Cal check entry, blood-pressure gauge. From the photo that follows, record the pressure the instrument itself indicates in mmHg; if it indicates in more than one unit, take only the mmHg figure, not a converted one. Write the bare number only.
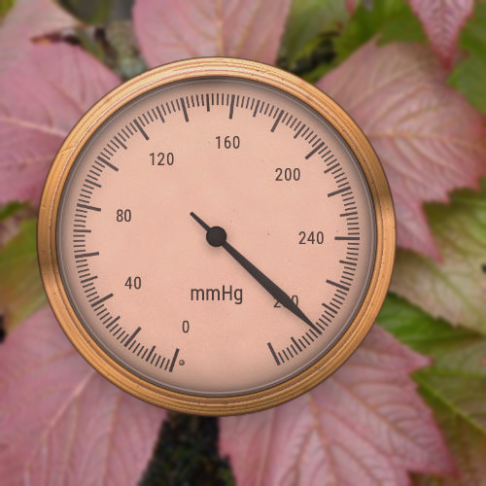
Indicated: 280
